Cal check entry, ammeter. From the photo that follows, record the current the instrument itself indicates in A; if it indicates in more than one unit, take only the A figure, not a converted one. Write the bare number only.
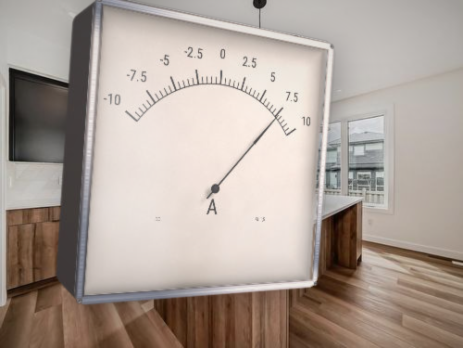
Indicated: 7.5
